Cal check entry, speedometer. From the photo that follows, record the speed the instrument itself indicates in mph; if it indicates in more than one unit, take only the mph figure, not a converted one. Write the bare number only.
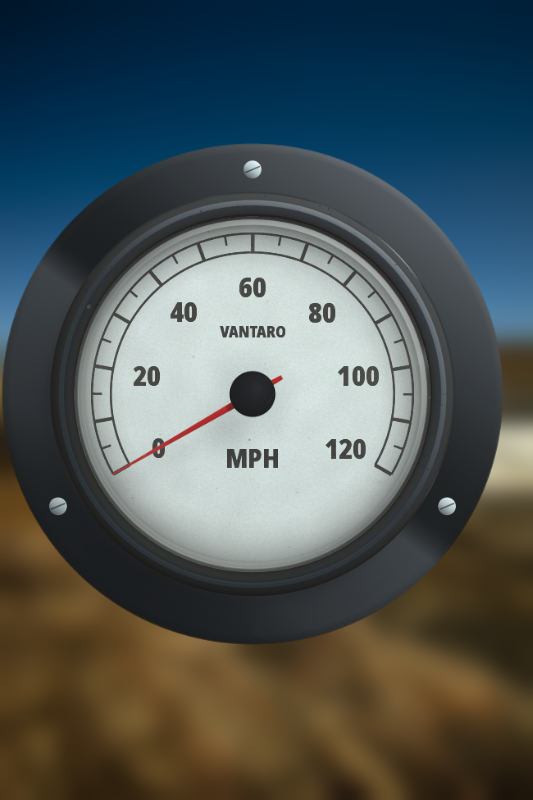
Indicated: 0
